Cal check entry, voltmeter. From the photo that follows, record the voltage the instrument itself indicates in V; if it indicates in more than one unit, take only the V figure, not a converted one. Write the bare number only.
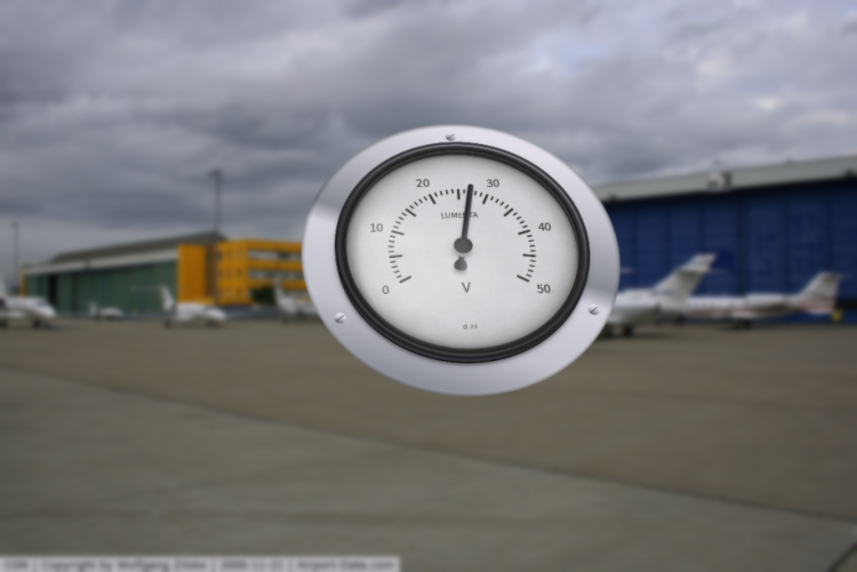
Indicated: 27
